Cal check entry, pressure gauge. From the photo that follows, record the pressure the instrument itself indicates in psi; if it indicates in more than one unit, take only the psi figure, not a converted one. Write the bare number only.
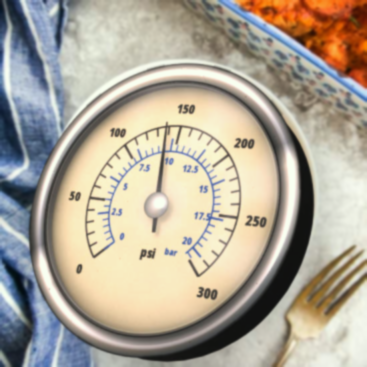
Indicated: 140
